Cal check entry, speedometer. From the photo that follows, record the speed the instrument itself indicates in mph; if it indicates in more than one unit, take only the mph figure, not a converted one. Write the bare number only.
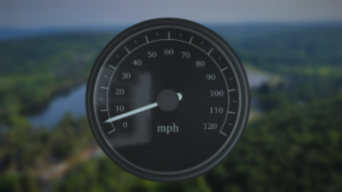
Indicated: 5
